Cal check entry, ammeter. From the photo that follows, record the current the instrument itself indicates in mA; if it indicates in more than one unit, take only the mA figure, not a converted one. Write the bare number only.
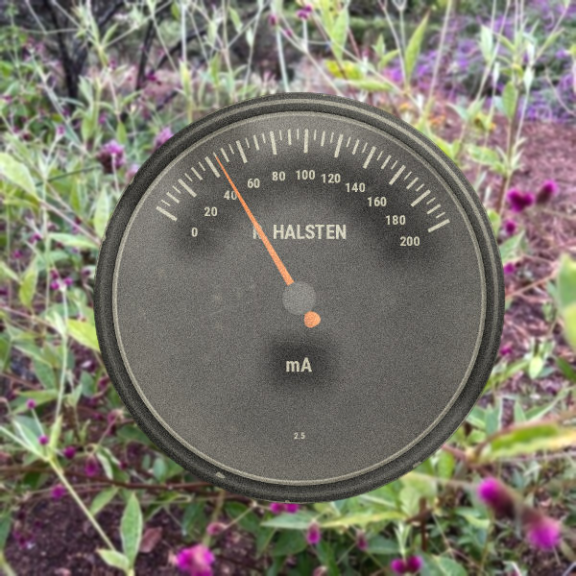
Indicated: 45
